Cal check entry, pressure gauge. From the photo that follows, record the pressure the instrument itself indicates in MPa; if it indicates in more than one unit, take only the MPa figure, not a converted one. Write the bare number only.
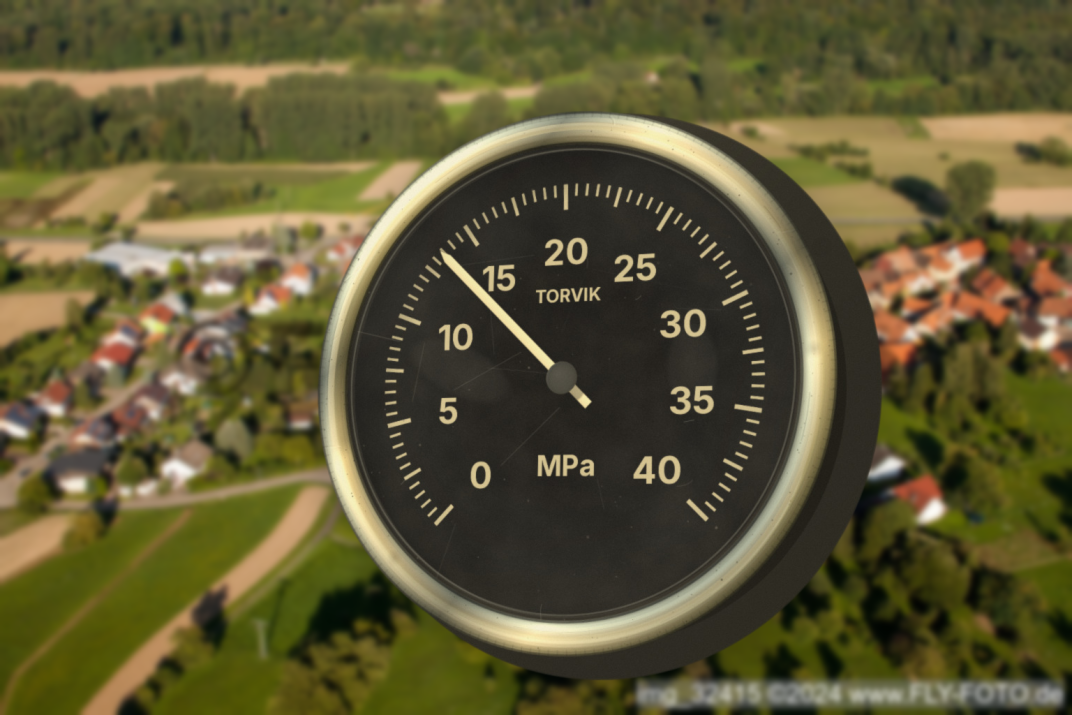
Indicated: 13.5
